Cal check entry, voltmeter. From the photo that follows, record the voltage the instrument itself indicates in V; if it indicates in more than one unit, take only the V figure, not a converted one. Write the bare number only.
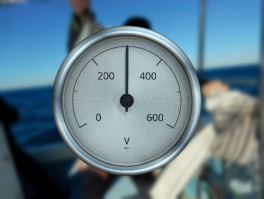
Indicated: 300
